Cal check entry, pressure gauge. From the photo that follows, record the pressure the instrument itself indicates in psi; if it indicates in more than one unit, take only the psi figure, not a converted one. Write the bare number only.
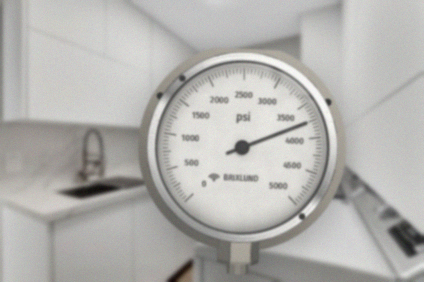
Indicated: 3750
